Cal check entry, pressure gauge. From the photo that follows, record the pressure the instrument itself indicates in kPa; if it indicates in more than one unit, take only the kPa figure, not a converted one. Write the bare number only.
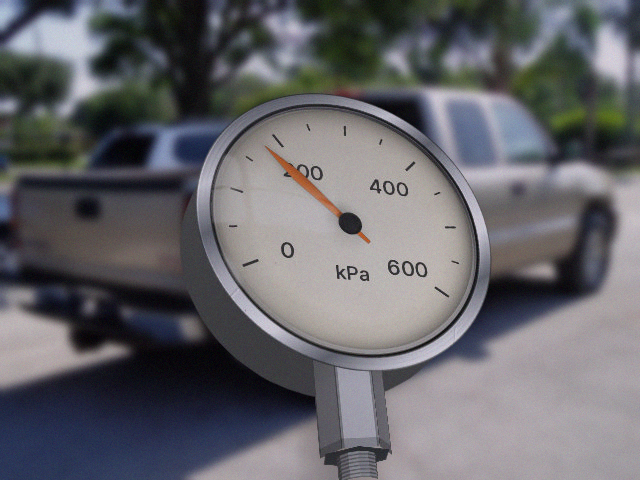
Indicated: 175
